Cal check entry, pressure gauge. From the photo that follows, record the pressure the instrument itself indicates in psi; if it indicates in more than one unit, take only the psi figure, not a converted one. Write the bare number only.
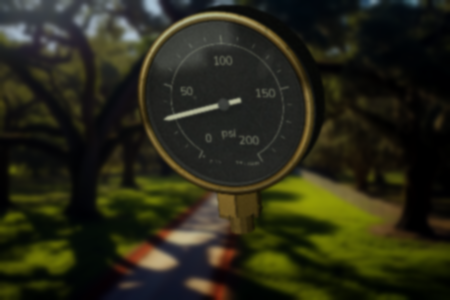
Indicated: 30
